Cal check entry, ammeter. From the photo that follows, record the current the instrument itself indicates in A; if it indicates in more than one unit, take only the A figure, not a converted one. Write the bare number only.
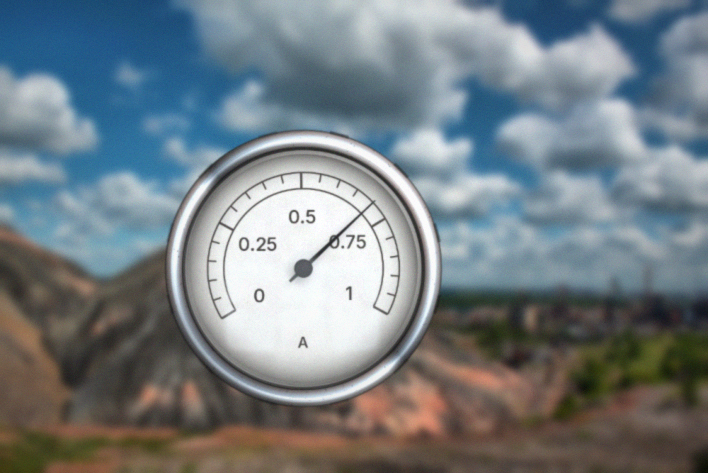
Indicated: 0.7
